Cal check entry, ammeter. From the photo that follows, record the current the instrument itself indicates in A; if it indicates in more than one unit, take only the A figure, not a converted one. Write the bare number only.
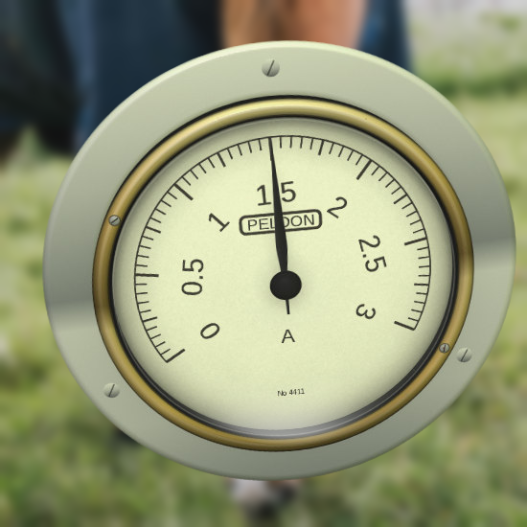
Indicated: 1.5
